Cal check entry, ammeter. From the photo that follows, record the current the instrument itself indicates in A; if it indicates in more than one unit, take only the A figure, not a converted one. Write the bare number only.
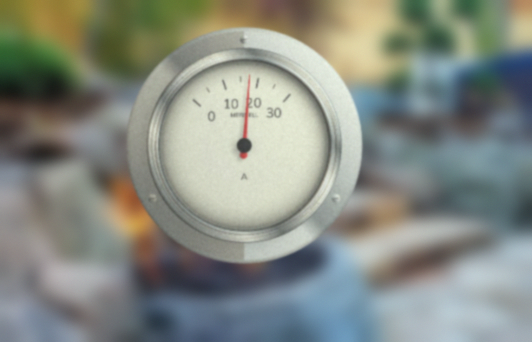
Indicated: 17.5
